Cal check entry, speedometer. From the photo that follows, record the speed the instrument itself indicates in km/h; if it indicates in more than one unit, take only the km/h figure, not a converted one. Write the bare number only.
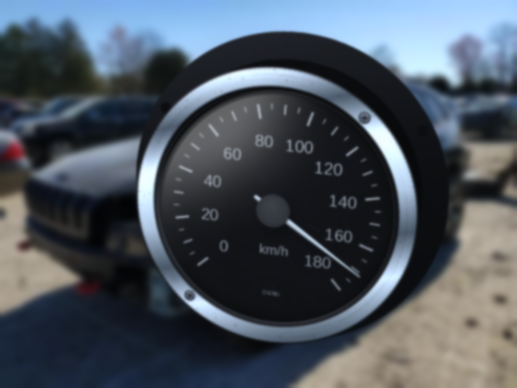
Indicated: 170
